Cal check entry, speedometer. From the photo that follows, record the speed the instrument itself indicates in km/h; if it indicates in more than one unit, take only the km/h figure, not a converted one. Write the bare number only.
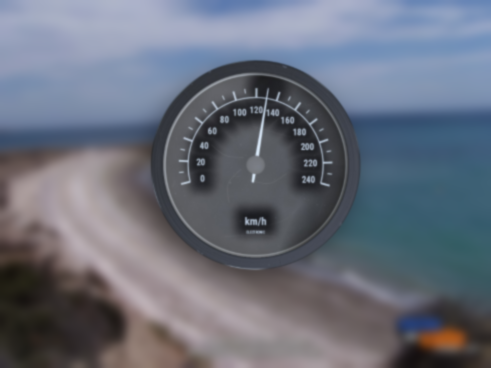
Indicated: 130
